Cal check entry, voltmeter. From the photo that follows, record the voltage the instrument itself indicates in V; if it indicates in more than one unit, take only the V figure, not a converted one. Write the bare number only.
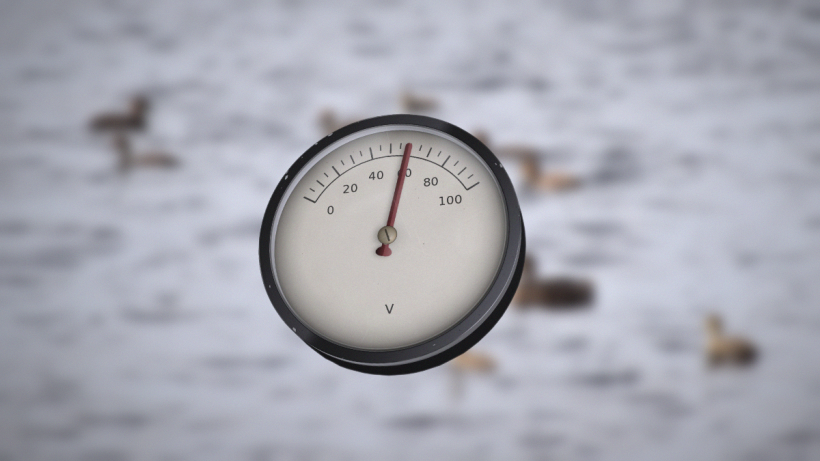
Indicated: 60
